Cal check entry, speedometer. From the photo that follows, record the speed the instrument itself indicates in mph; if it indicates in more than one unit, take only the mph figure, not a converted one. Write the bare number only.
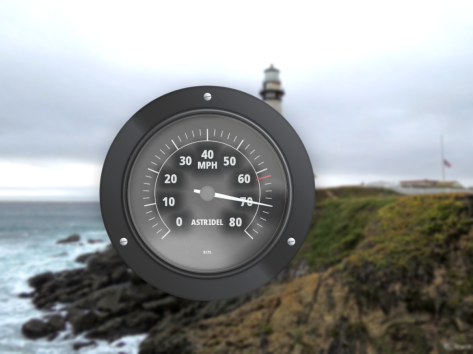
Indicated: 70
